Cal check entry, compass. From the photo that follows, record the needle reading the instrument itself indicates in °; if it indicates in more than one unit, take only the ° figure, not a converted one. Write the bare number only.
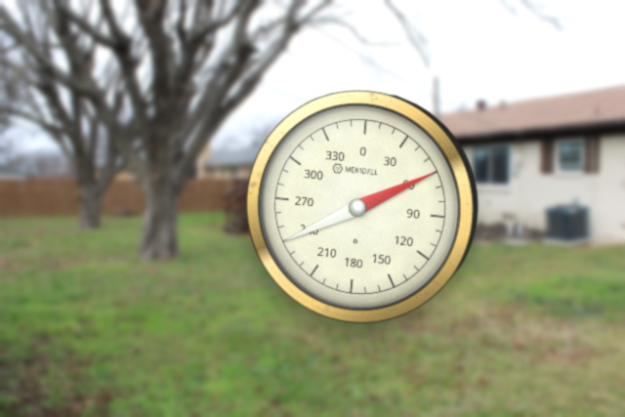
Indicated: 60
